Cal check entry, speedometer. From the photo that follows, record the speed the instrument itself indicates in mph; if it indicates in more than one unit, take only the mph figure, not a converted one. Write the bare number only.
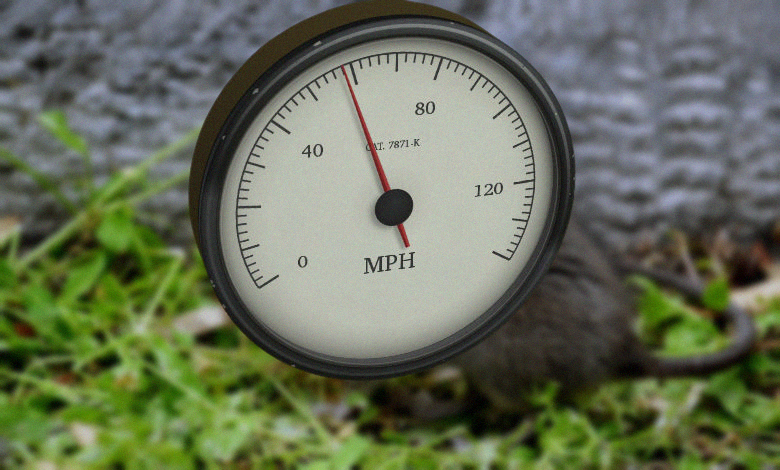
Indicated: 58
